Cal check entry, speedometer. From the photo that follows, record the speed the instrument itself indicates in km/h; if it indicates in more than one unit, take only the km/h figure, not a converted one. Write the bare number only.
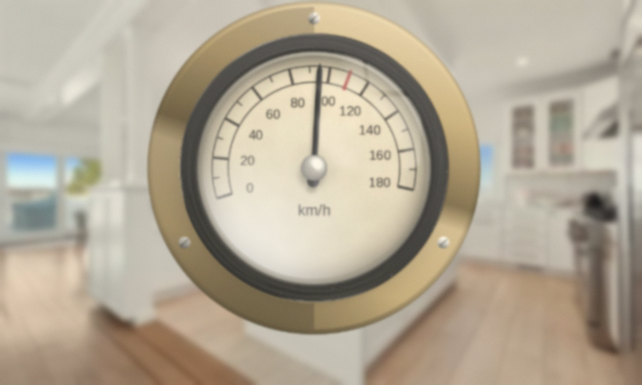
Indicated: 95
